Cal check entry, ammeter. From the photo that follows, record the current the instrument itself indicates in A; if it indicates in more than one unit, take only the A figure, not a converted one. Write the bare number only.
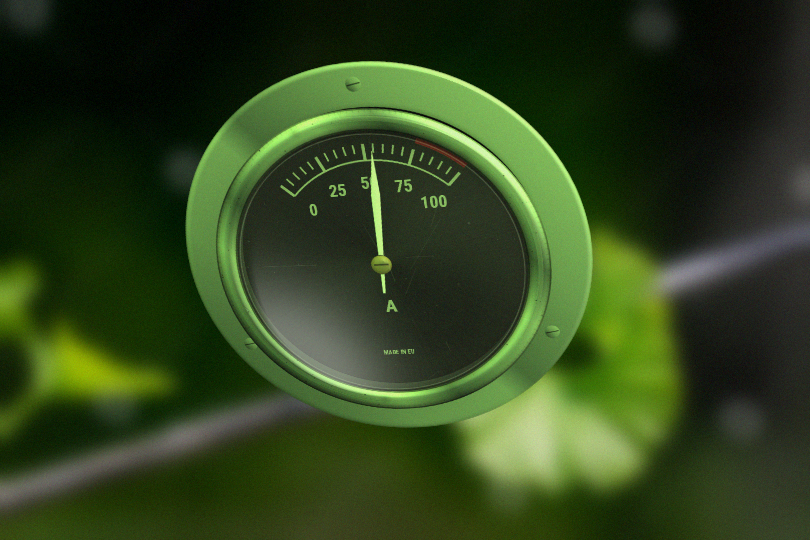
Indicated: 55
